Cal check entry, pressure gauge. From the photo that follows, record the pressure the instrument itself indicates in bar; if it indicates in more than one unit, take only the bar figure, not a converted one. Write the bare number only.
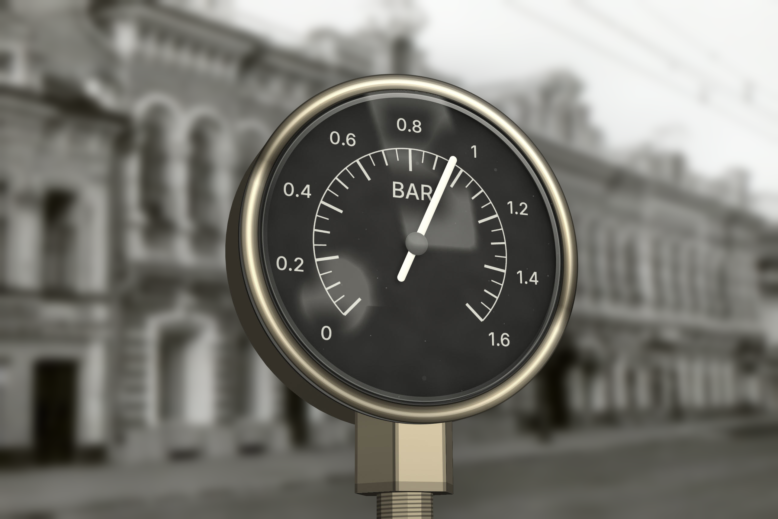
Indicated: 0.95
